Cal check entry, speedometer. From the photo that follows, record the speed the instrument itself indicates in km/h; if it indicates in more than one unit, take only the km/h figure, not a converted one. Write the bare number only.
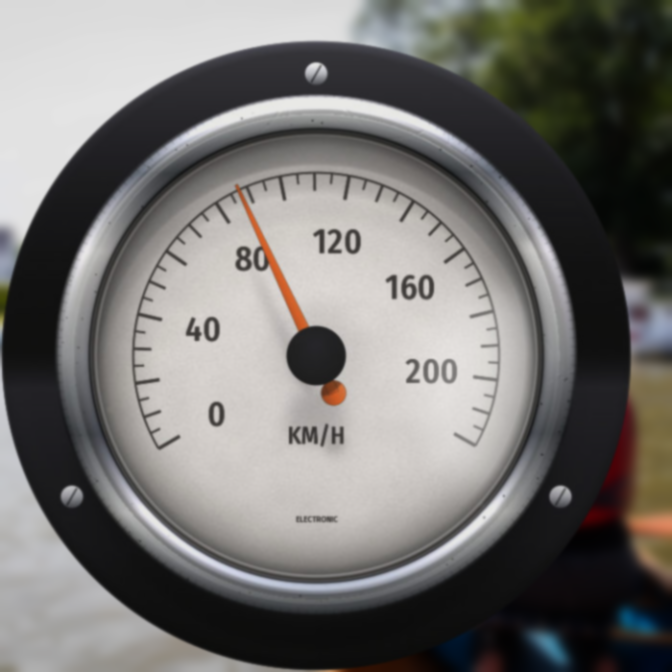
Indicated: 87.5
